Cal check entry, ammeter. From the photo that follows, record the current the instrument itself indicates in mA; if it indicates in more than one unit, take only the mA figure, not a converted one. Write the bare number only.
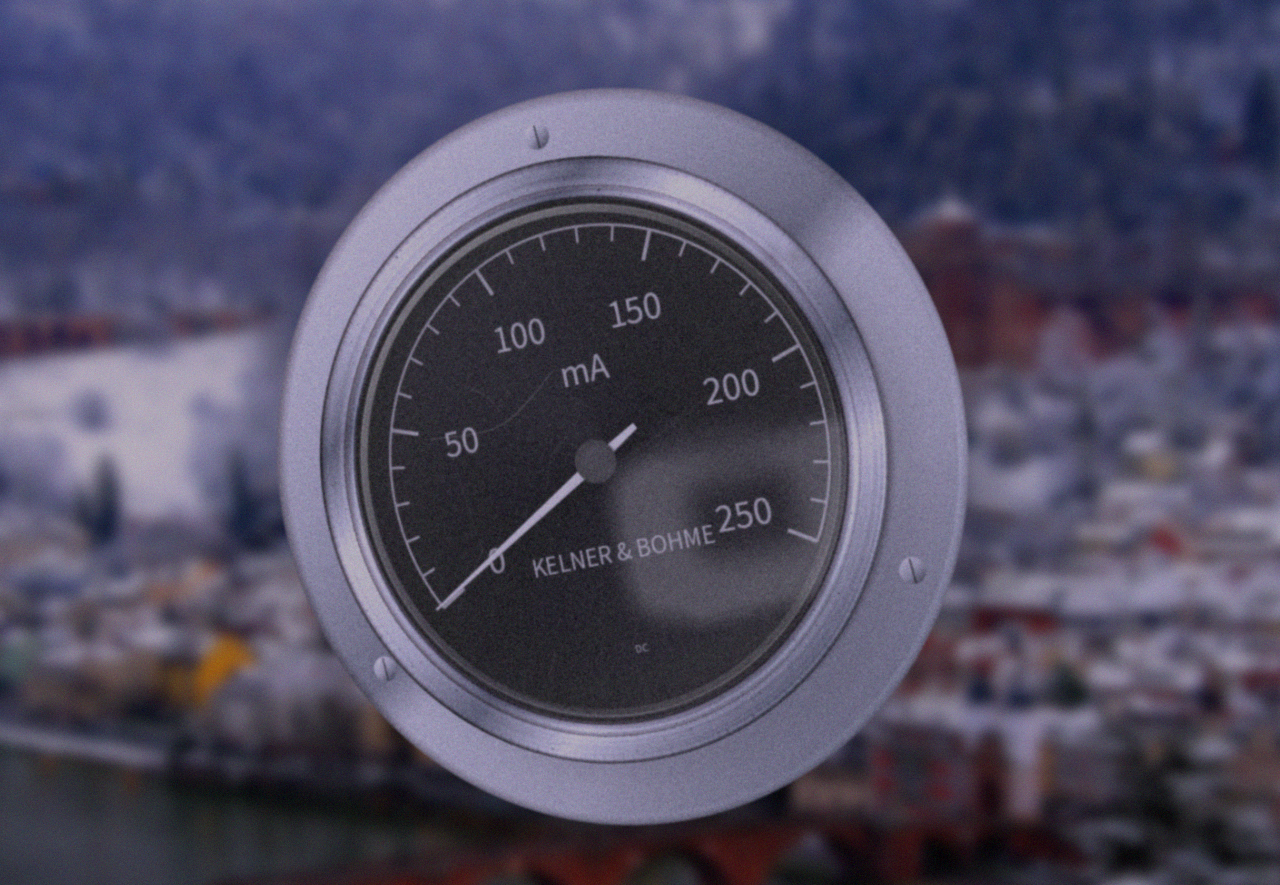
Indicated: 0
